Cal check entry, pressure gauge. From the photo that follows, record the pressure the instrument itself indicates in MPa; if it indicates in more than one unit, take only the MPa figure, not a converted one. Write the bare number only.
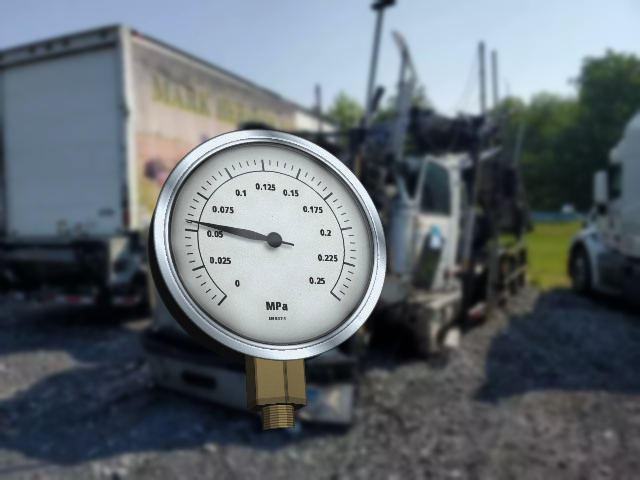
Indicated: 0.055
